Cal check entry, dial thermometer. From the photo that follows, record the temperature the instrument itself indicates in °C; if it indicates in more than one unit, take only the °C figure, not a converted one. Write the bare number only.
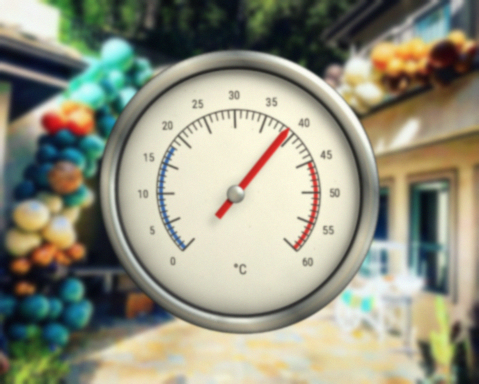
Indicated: 39
